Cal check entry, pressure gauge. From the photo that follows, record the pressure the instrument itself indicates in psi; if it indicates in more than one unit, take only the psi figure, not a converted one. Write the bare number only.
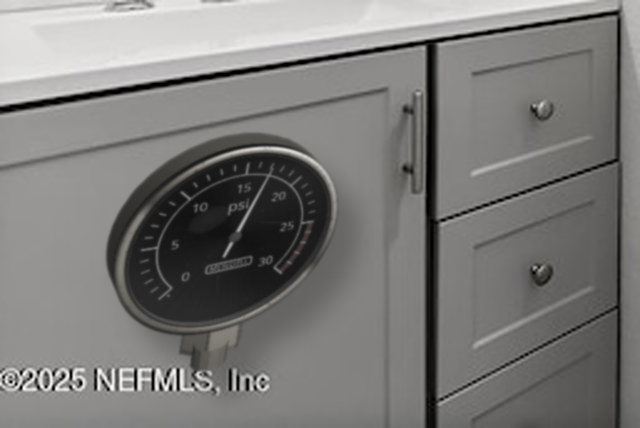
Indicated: 17
